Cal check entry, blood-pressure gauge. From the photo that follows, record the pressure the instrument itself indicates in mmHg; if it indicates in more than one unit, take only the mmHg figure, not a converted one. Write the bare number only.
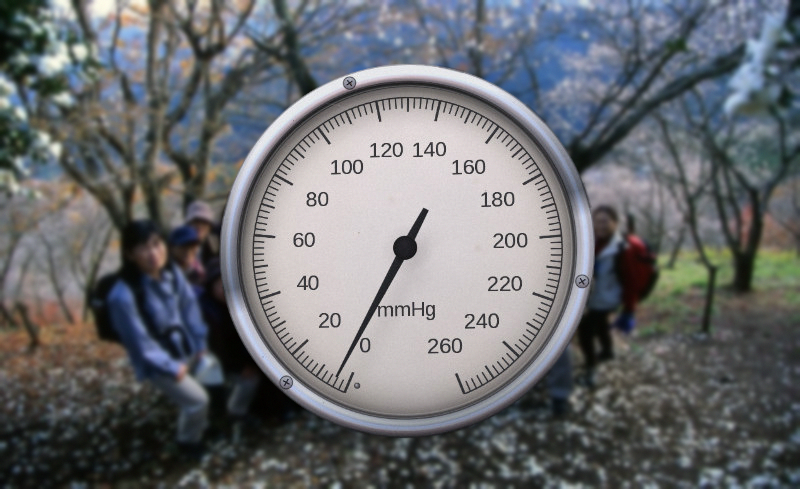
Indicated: 4
